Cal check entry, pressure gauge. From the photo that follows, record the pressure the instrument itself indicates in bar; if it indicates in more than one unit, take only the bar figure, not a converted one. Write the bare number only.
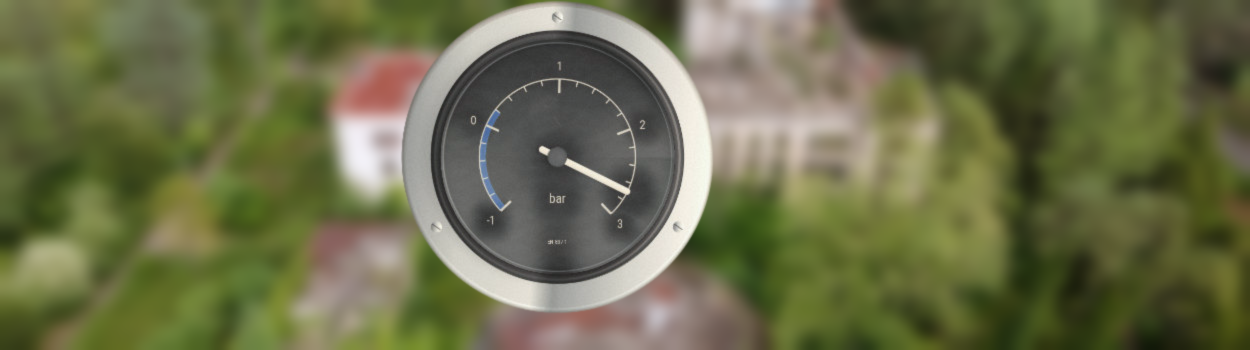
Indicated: 2.7
